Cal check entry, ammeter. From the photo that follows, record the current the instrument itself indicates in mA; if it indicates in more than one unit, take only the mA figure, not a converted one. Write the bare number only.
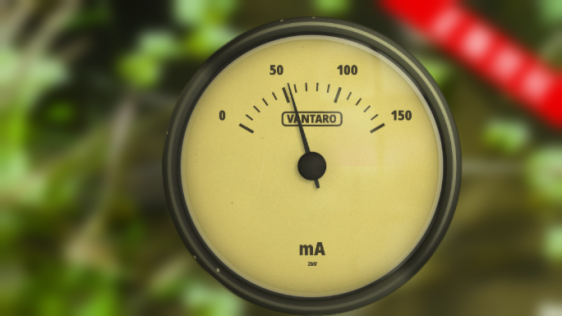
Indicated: 55
